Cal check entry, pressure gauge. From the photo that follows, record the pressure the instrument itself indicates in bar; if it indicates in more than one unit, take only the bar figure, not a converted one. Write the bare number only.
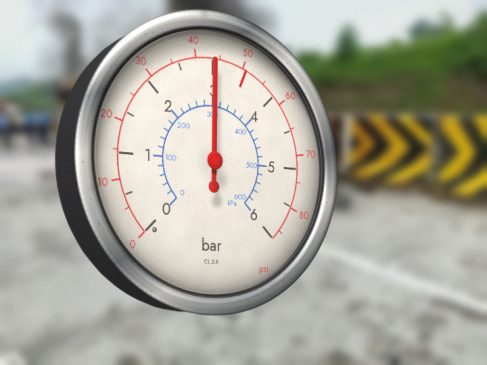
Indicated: 3
